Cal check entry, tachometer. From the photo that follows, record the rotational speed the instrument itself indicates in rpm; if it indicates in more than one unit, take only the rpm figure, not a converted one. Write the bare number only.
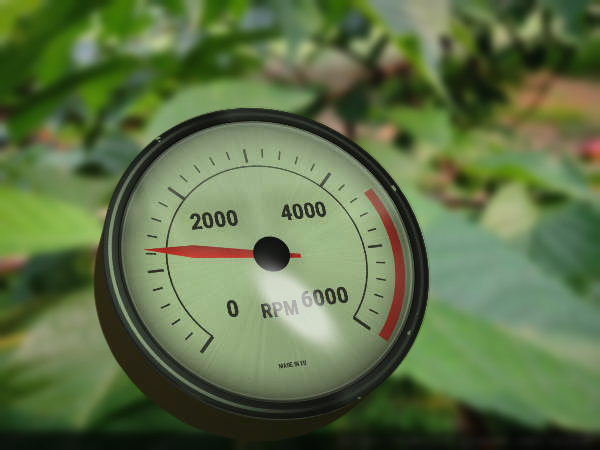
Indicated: 1200
